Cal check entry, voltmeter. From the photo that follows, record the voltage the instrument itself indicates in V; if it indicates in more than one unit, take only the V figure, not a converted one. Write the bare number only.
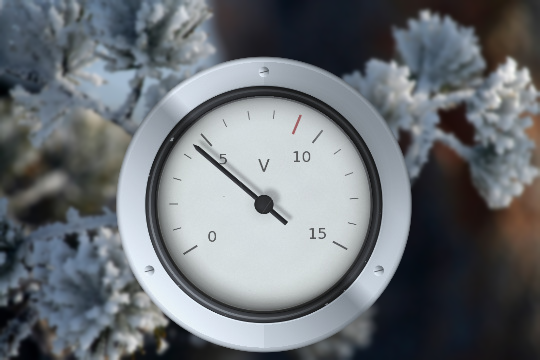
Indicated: 4.5
